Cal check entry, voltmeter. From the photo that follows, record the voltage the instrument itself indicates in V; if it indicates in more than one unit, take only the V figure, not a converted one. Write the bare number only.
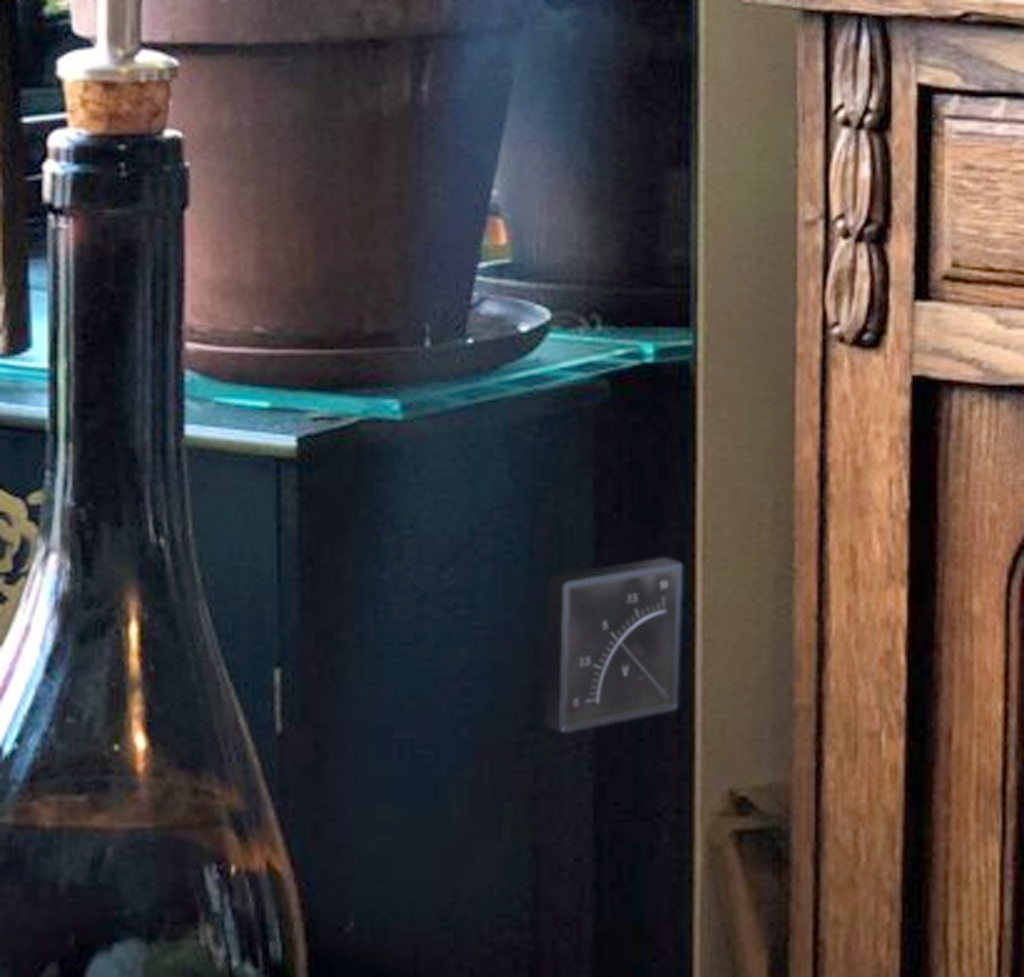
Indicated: 5
